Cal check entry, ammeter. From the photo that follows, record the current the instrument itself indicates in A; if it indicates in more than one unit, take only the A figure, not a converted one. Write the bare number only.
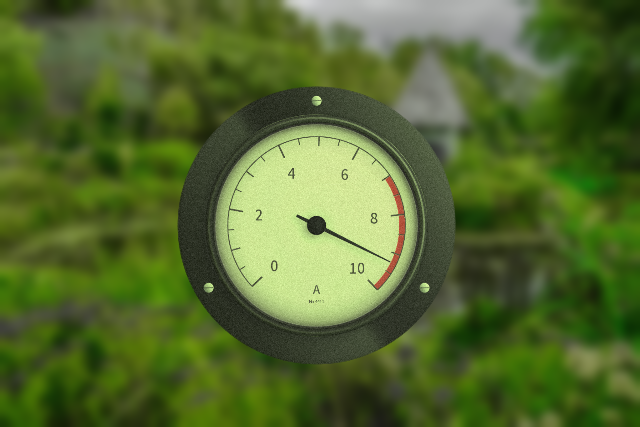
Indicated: 9.25
